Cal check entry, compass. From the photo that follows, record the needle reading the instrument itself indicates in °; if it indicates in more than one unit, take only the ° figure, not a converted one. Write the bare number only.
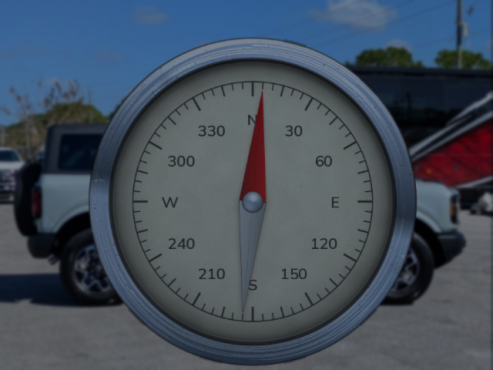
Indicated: 5
